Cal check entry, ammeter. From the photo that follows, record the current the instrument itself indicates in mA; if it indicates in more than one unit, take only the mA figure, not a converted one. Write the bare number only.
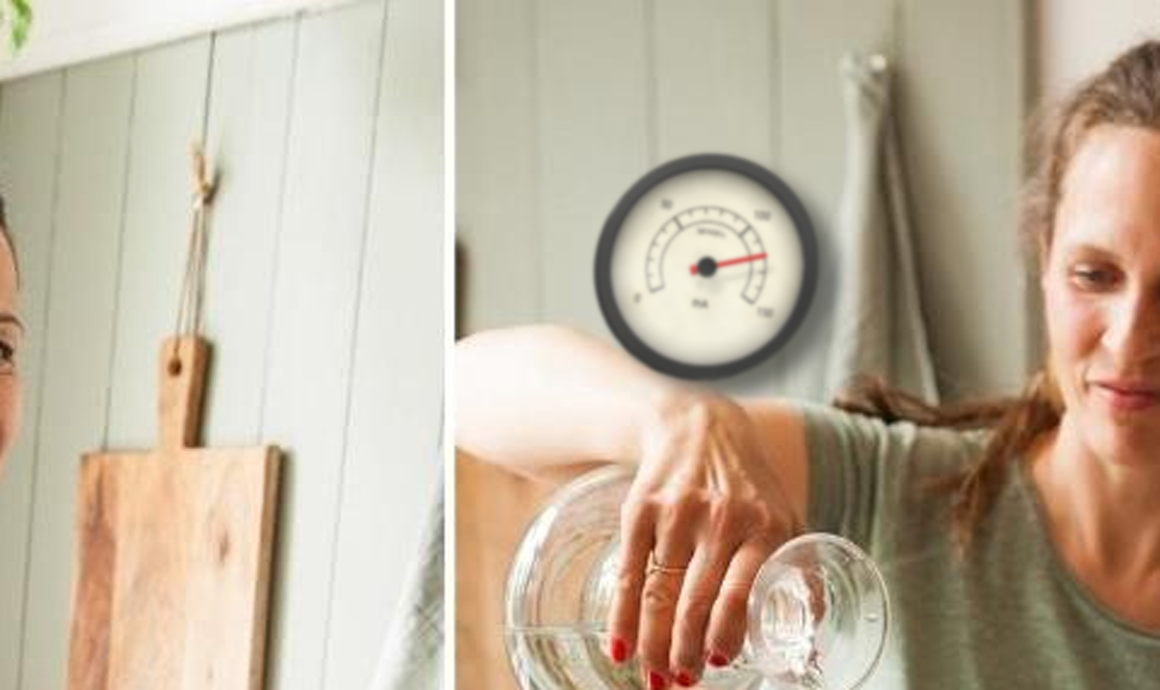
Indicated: 120
